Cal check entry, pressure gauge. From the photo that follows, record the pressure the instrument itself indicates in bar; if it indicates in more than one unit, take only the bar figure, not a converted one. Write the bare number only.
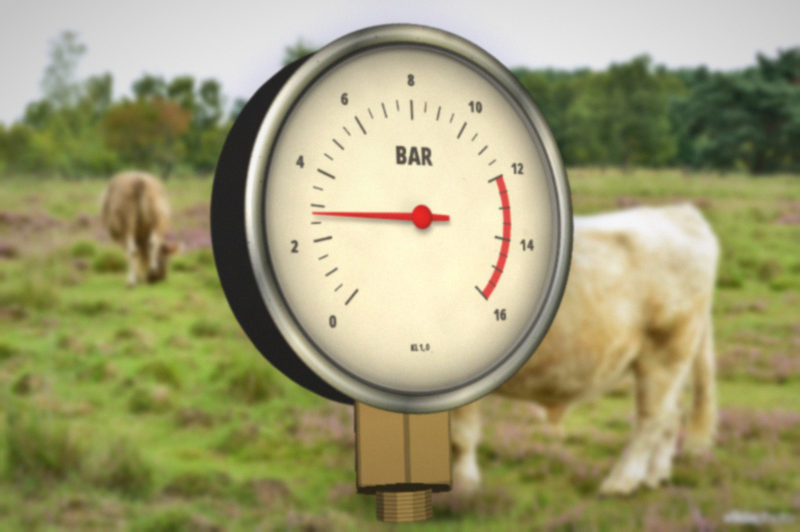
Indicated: 2.75
